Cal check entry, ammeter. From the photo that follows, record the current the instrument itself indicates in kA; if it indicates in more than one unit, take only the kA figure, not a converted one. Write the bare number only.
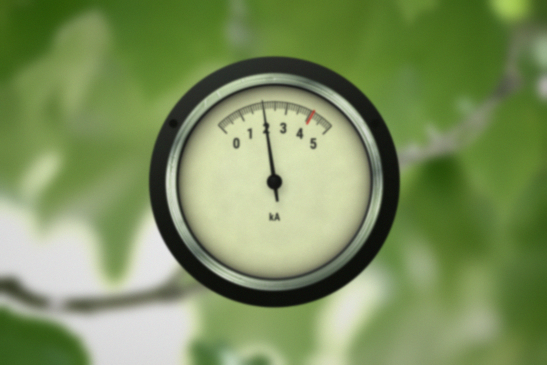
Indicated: 2
